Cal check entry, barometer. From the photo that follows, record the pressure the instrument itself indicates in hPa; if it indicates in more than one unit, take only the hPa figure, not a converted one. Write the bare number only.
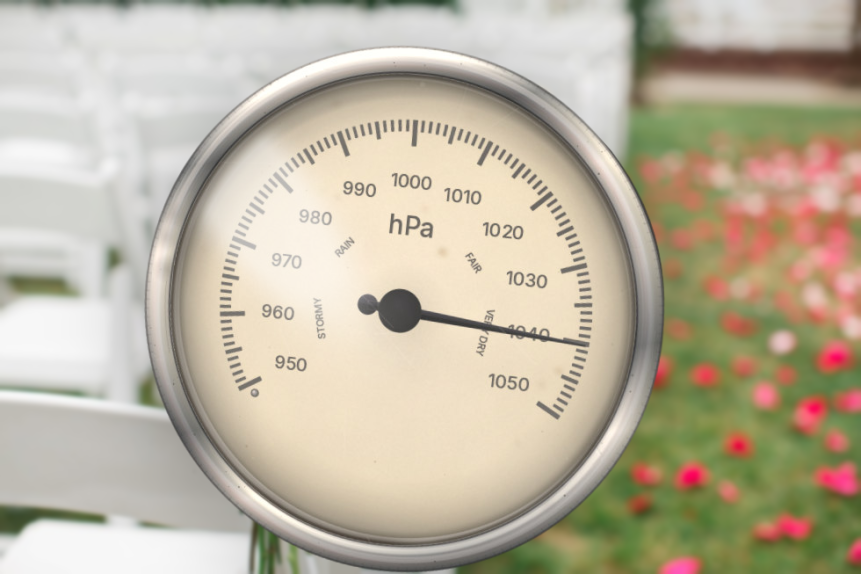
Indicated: 1040
